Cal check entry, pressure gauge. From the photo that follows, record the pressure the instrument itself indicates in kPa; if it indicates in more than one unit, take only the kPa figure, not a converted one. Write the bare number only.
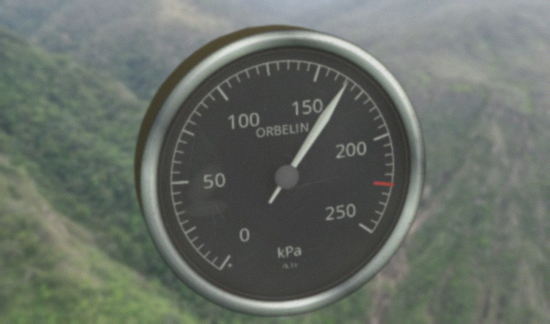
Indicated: 165
